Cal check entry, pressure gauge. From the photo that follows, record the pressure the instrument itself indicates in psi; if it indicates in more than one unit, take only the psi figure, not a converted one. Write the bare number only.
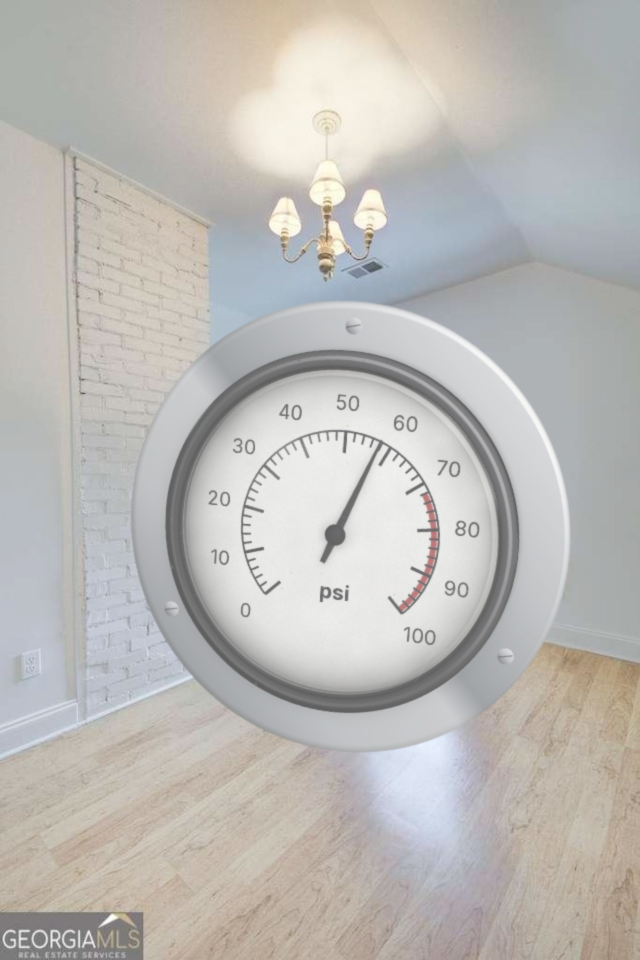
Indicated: 58
